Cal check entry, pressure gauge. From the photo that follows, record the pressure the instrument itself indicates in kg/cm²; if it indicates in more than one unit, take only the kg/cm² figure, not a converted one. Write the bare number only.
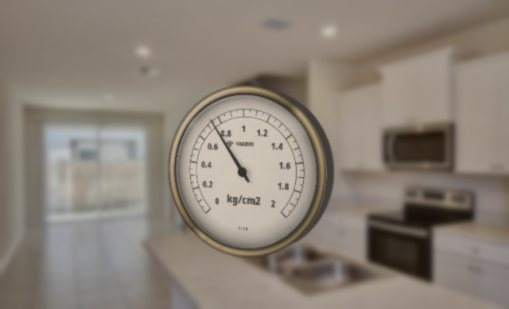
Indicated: 0.75
